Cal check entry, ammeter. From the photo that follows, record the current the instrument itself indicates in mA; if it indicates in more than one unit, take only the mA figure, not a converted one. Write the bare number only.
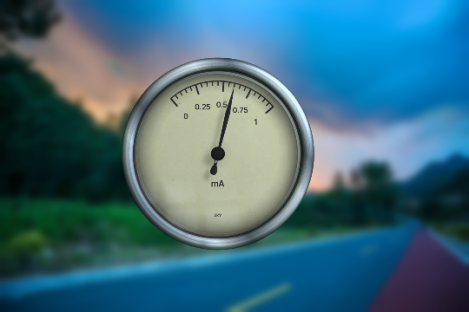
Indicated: 0.6
